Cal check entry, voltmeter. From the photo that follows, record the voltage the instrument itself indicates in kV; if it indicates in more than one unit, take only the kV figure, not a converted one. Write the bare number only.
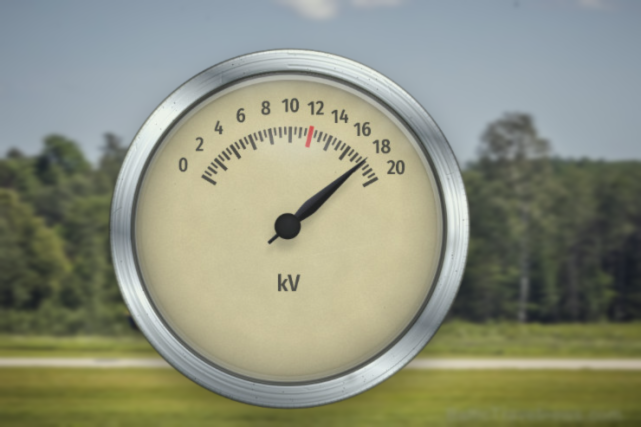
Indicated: 18
